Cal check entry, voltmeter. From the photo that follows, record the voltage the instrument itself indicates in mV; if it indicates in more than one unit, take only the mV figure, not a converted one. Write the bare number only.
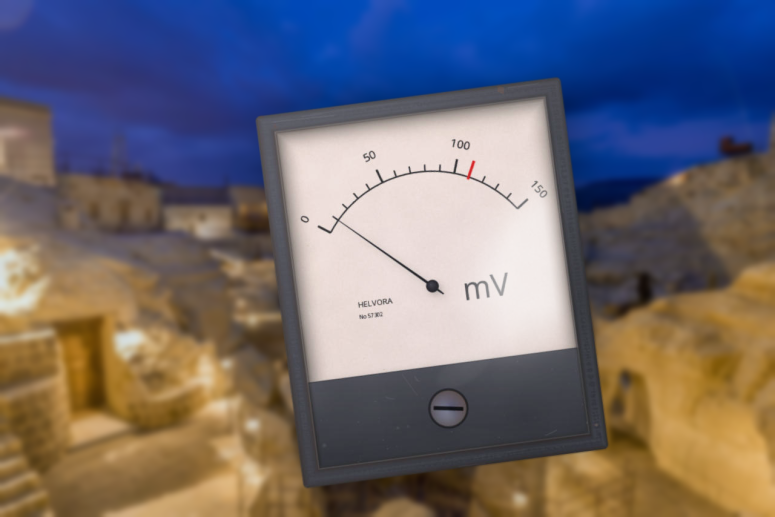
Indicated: 10
